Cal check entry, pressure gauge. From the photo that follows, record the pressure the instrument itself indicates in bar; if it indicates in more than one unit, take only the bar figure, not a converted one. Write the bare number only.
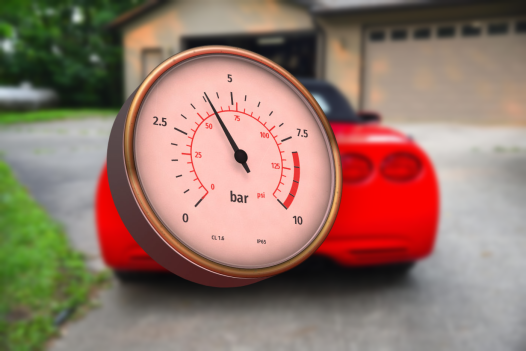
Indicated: 4
